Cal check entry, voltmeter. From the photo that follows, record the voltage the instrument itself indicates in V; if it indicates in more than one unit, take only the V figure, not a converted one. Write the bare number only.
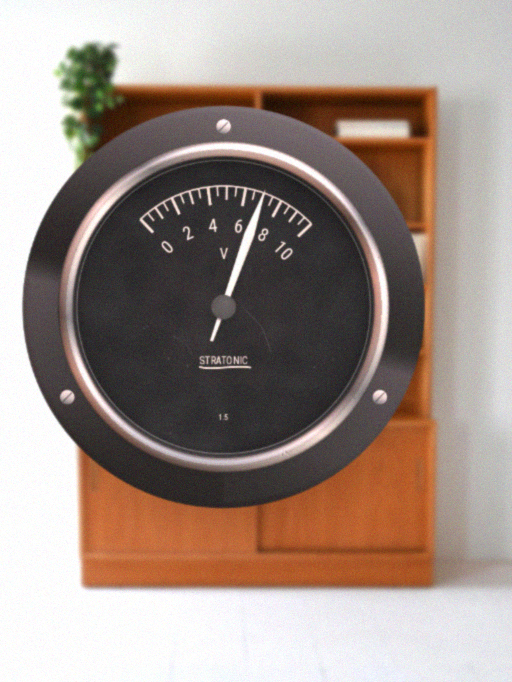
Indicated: 7
